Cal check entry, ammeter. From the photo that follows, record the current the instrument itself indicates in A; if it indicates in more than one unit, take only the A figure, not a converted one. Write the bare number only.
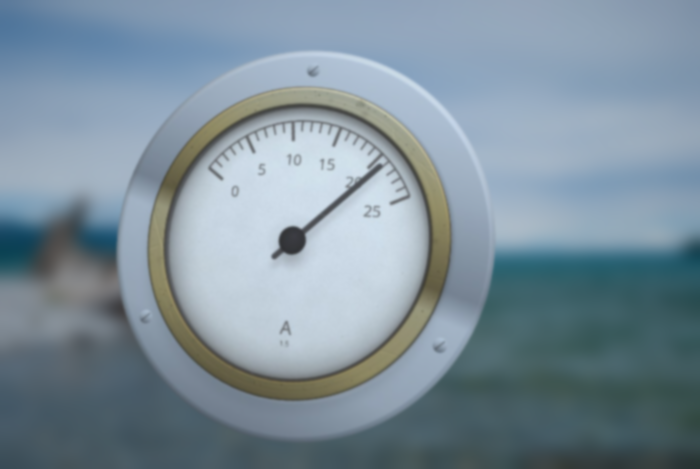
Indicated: 21
